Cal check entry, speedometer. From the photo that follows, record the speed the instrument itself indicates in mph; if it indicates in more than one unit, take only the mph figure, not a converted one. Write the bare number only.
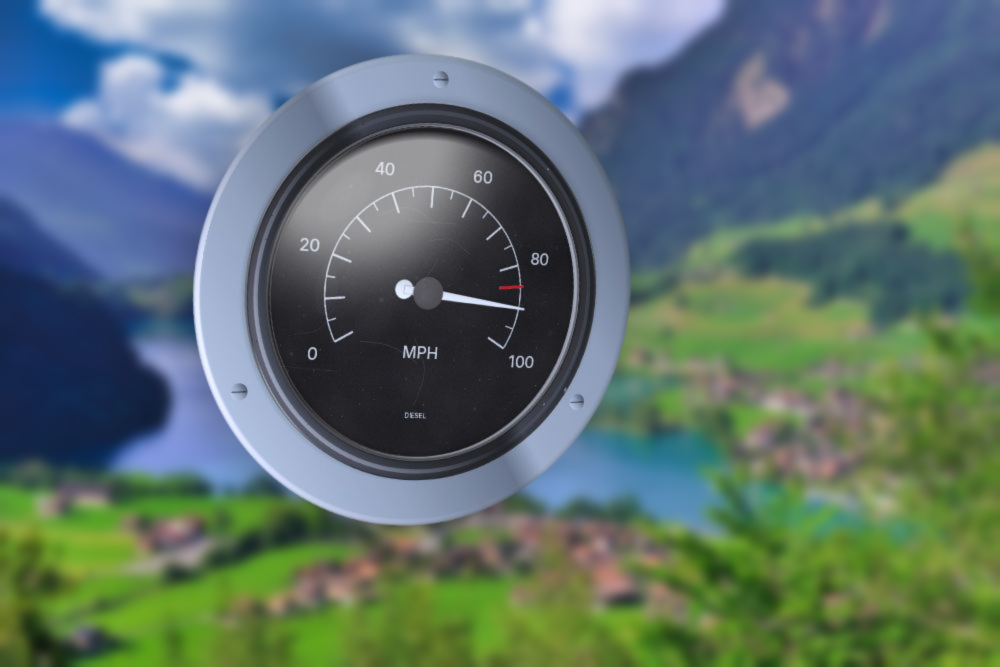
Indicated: 90
